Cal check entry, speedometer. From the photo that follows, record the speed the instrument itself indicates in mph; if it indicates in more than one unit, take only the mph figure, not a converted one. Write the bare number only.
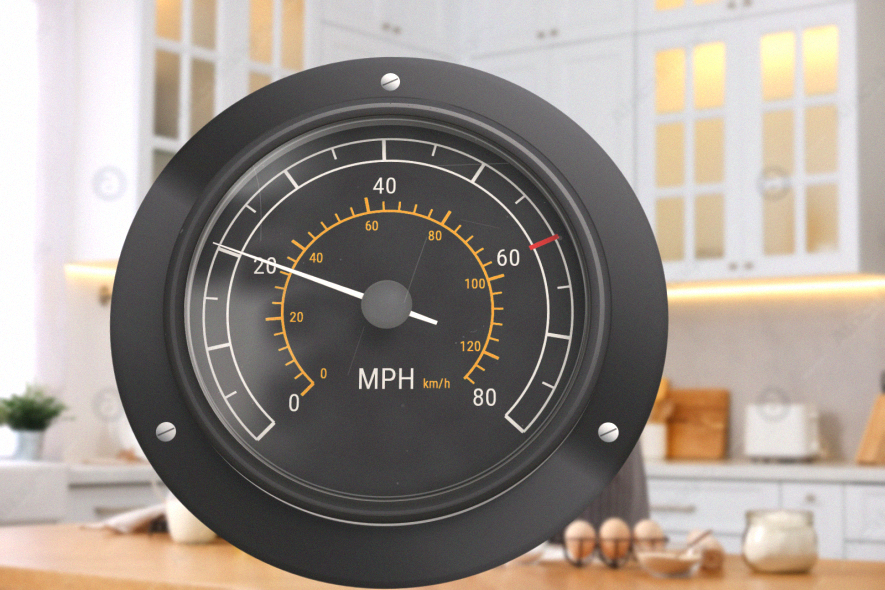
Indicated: 20
